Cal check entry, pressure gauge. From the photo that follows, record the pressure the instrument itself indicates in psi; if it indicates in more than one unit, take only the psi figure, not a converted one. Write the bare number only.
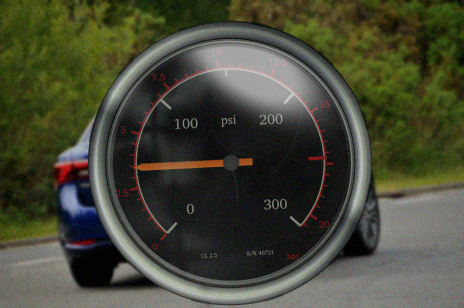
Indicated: 50
